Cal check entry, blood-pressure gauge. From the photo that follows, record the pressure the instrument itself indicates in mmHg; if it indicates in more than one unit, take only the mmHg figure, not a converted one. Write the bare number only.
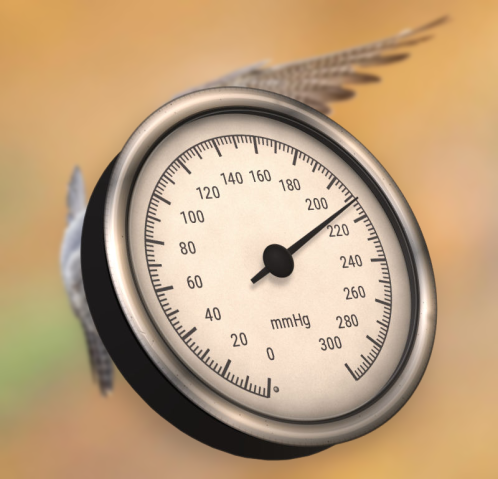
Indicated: 212
